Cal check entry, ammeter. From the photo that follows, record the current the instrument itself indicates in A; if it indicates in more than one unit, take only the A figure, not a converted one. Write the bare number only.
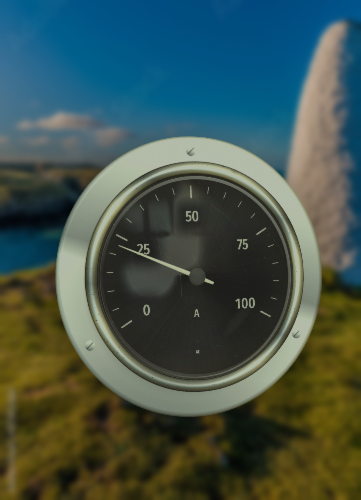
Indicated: 22.5
